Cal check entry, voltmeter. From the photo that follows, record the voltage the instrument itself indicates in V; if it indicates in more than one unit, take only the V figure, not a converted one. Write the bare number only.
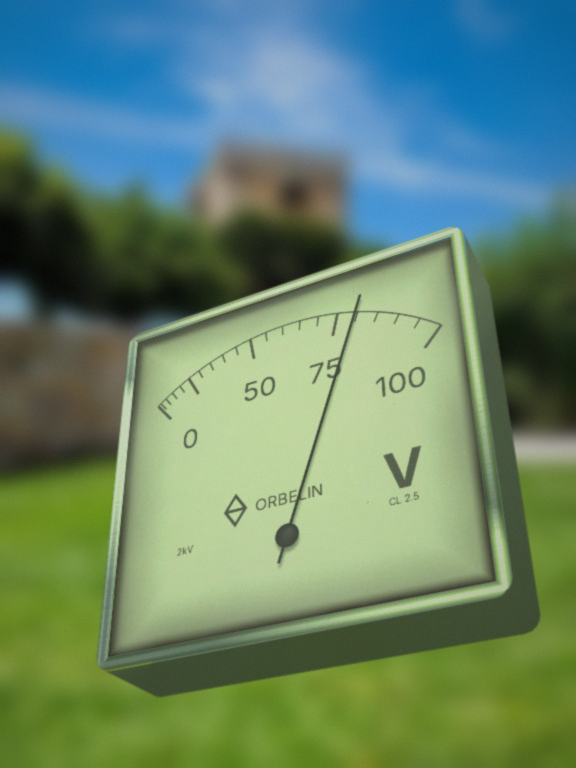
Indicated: 80
